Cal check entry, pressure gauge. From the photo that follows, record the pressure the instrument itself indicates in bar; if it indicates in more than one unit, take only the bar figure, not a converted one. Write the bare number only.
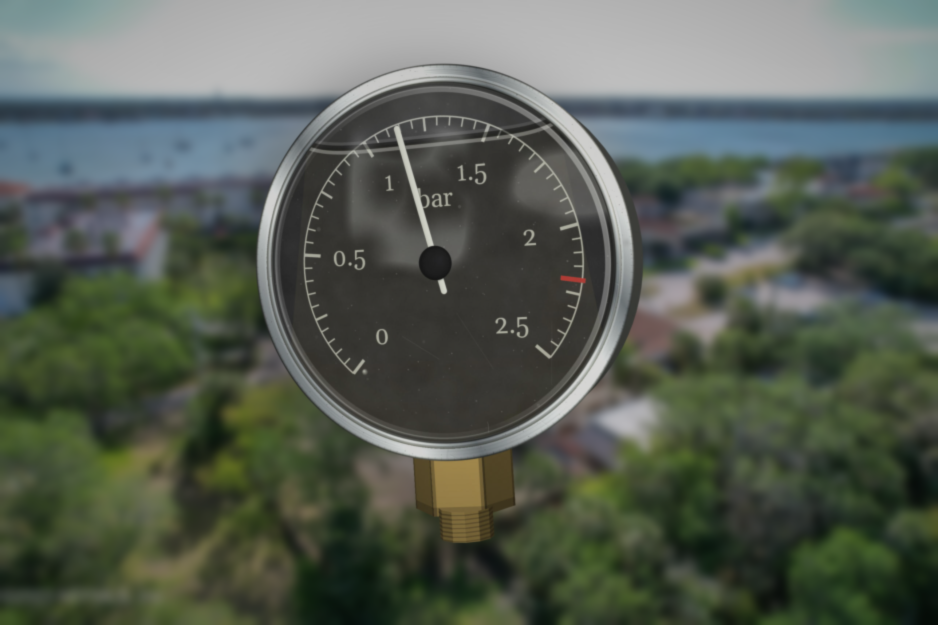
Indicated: 1.15
